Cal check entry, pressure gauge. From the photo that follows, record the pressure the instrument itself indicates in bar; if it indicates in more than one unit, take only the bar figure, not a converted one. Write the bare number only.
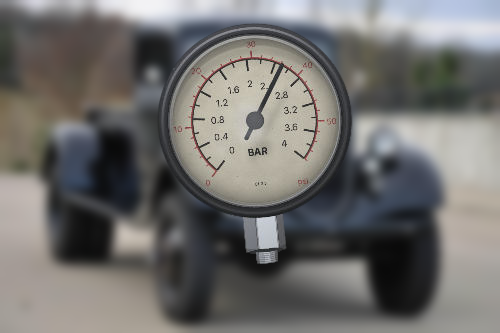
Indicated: 2.5
